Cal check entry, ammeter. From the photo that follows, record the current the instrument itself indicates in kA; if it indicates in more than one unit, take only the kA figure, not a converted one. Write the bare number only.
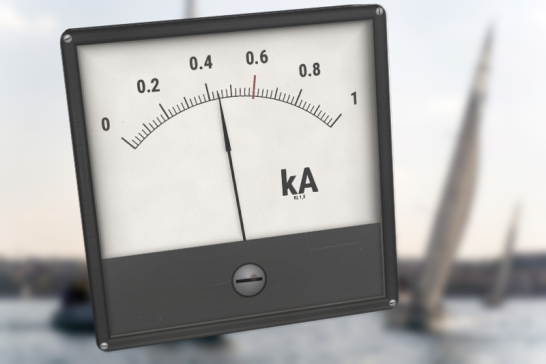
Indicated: 0.44
